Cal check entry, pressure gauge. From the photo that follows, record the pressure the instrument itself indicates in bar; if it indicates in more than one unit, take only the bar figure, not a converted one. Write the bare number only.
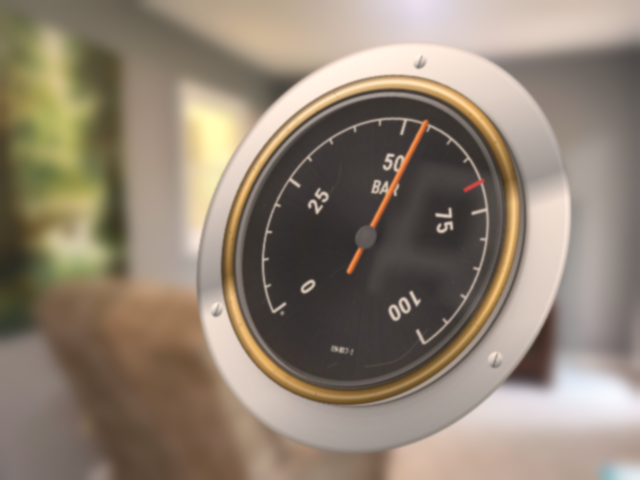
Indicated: 55
